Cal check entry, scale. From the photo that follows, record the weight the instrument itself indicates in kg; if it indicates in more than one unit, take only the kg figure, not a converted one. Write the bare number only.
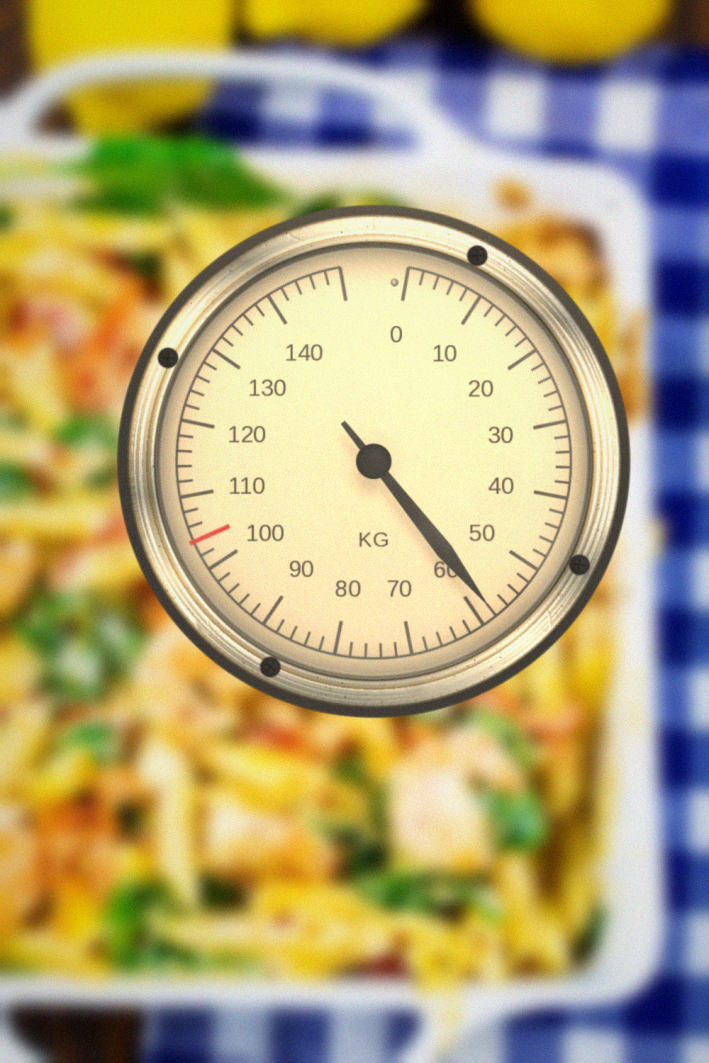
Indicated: 58
